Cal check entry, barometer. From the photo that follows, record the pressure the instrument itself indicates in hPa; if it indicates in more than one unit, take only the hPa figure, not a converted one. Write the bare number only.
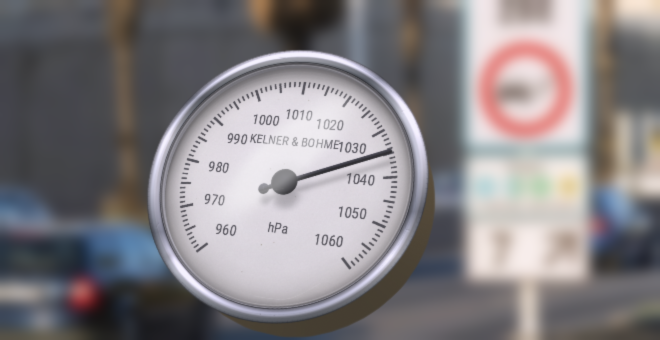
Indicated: 1035
